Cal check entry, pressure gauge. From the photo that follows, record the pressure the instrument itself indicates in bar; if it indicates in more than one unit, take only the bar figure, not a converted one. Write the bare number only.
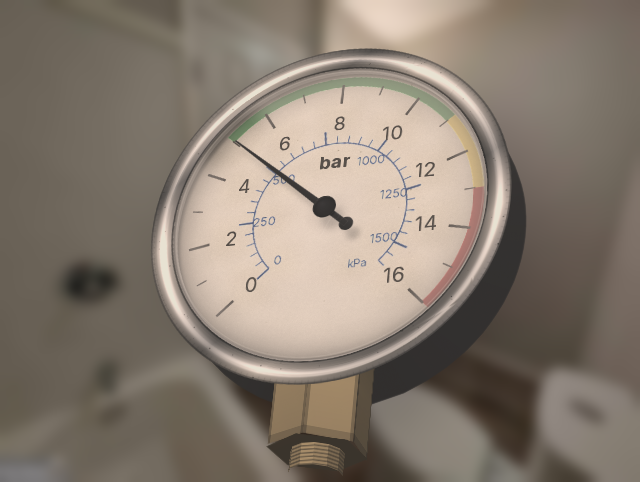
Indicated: 5
